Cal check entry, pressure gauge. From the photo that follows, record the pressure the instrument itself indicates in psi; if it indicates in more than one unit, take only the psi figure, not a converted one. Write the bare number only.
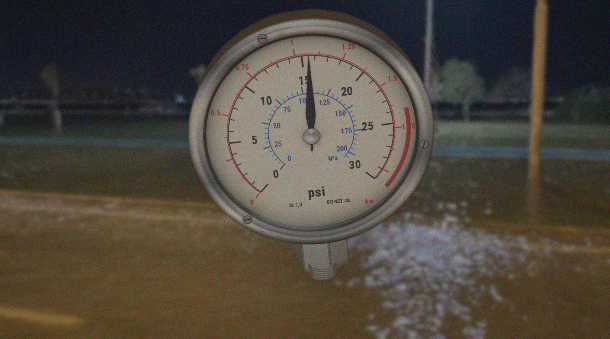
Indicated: 15.5
